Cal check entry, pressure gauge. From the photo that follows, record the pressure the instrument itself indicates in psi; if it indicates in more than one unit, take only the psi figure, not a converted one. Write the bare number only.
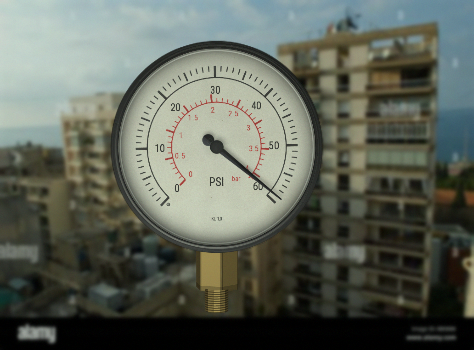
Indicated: 59
